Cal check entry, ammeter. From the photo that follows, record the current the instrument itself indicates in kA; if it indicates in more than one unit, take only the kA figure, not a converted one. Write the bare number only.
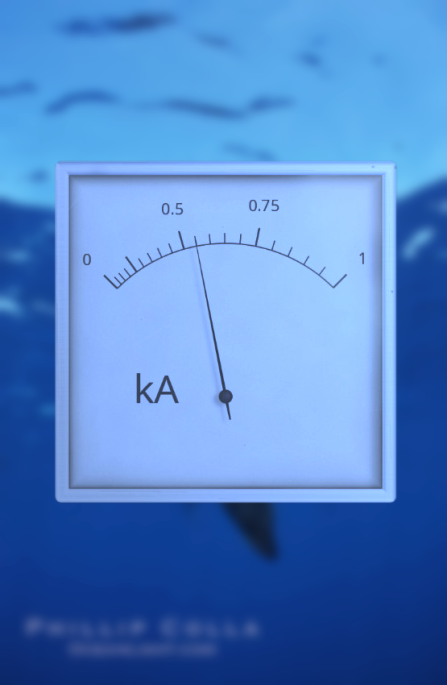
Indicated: 0.55
